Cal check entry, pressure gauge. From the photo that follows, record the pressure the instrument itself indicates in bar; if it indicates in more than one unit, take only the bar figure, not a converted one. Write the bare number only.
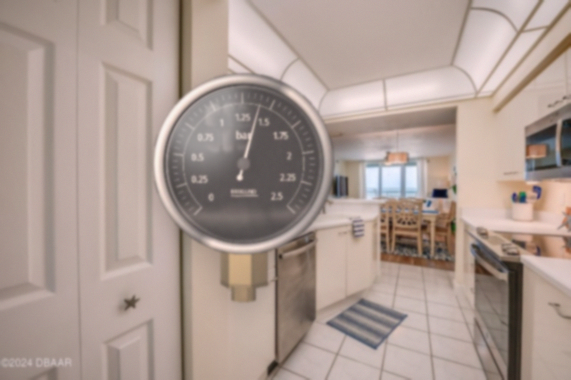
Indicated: 1.4
